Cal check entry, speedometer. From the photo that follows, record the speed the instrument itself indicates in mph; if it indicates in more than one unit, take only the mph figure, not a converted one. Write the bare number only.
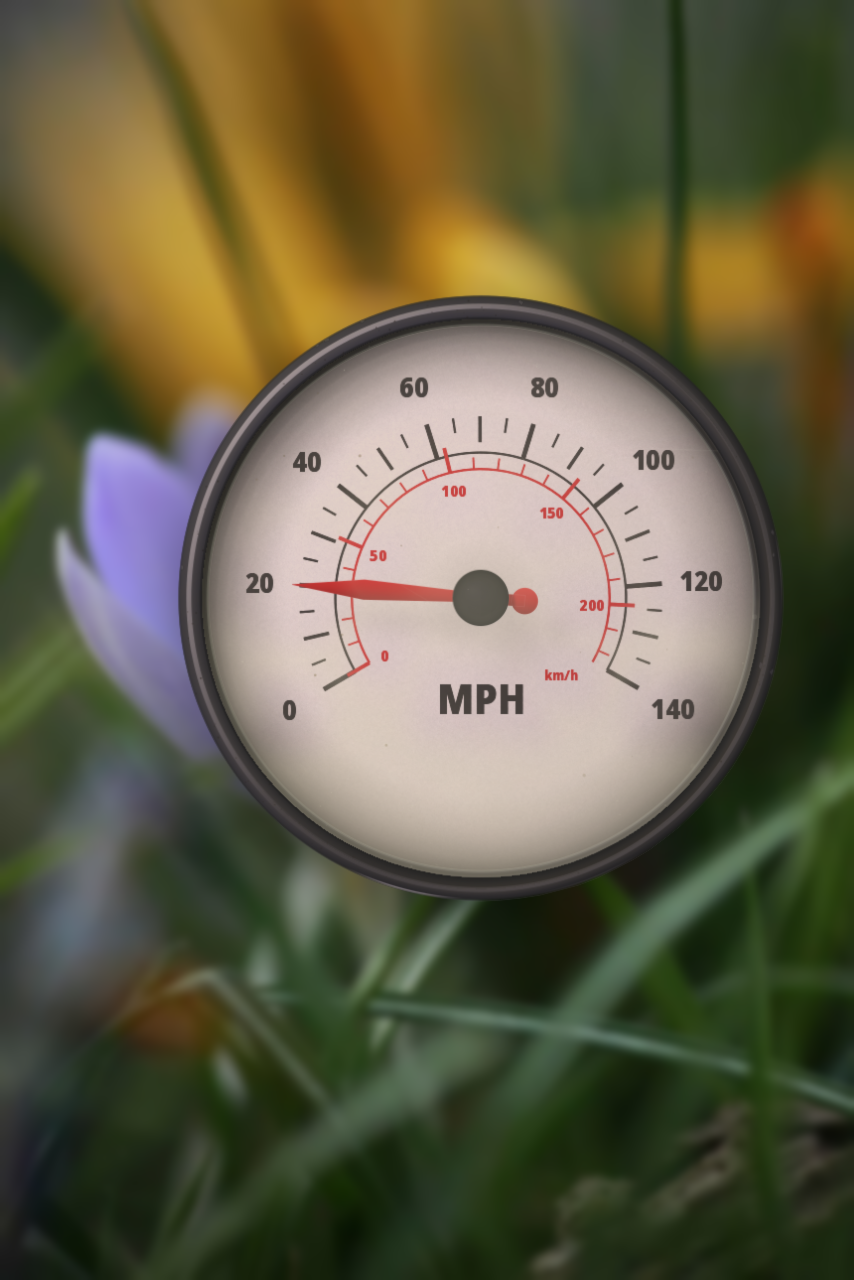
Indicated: 20
